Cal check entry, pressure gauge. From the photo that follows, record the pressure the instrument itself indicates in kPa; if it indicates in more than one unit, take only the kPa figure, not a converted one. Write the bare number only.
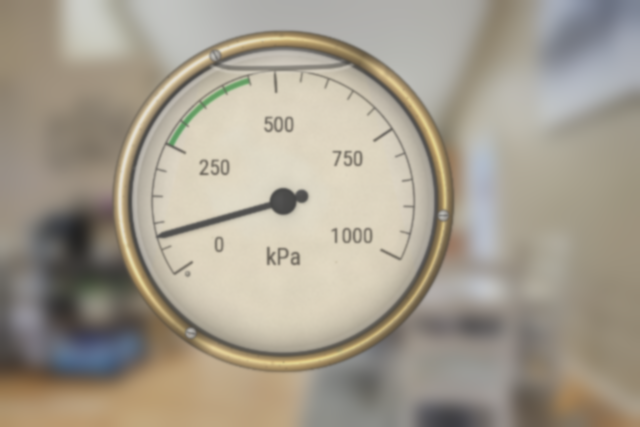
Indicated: 75
